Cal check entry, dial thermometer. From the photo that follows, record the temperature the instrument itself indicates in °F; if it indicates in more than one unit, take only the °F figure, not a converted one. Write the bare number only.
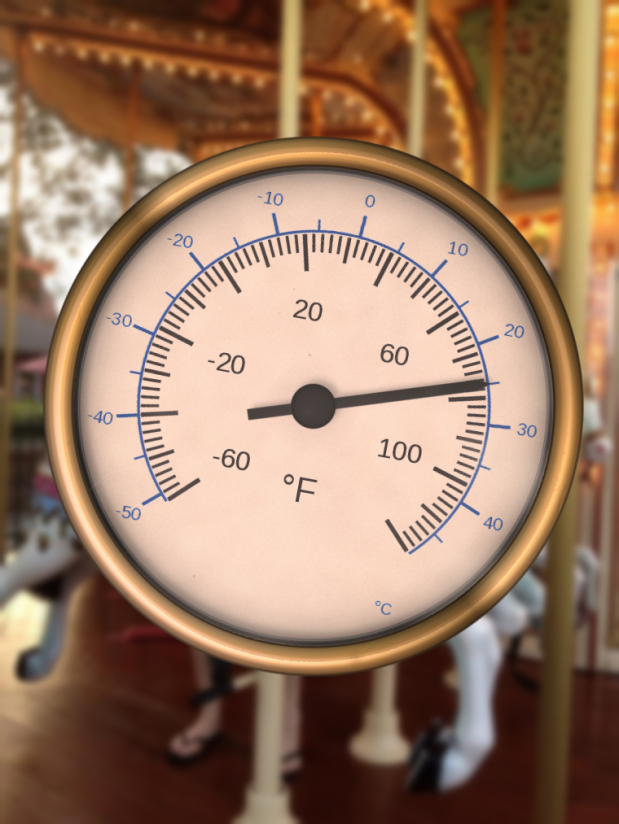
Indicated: 77
